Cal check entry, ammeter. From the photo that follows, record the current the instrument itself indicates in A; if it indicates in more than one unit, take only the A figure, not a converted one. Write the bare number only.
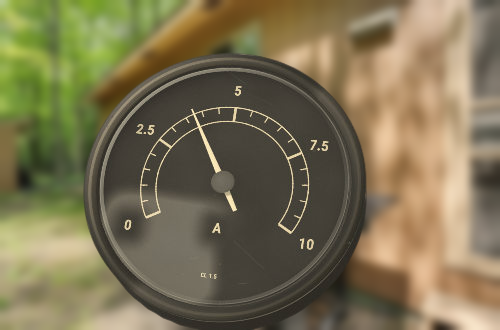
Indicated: 3.75
